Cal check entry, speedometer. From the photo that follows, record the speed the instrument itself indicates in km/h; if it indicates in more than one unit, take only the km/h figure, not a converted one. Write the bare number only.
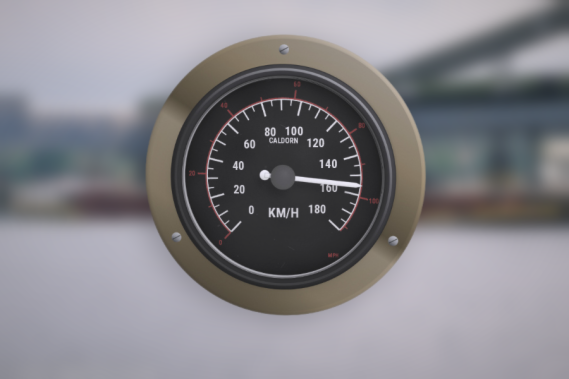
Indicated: 155
